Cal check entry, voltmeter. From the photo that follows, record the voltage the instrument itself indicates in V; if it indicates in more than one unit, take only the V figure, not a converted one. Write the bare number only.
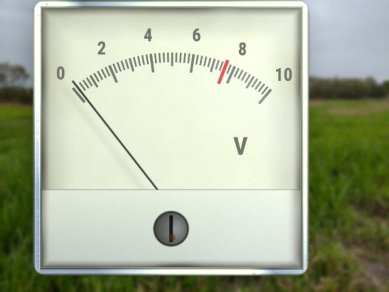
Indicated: 0.2
